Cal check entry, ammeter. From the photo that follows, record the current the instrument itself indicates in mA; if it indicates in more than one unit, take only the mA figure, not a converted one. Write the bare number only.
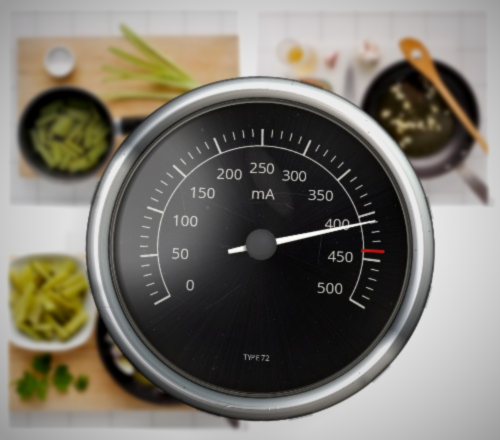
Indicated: 410
